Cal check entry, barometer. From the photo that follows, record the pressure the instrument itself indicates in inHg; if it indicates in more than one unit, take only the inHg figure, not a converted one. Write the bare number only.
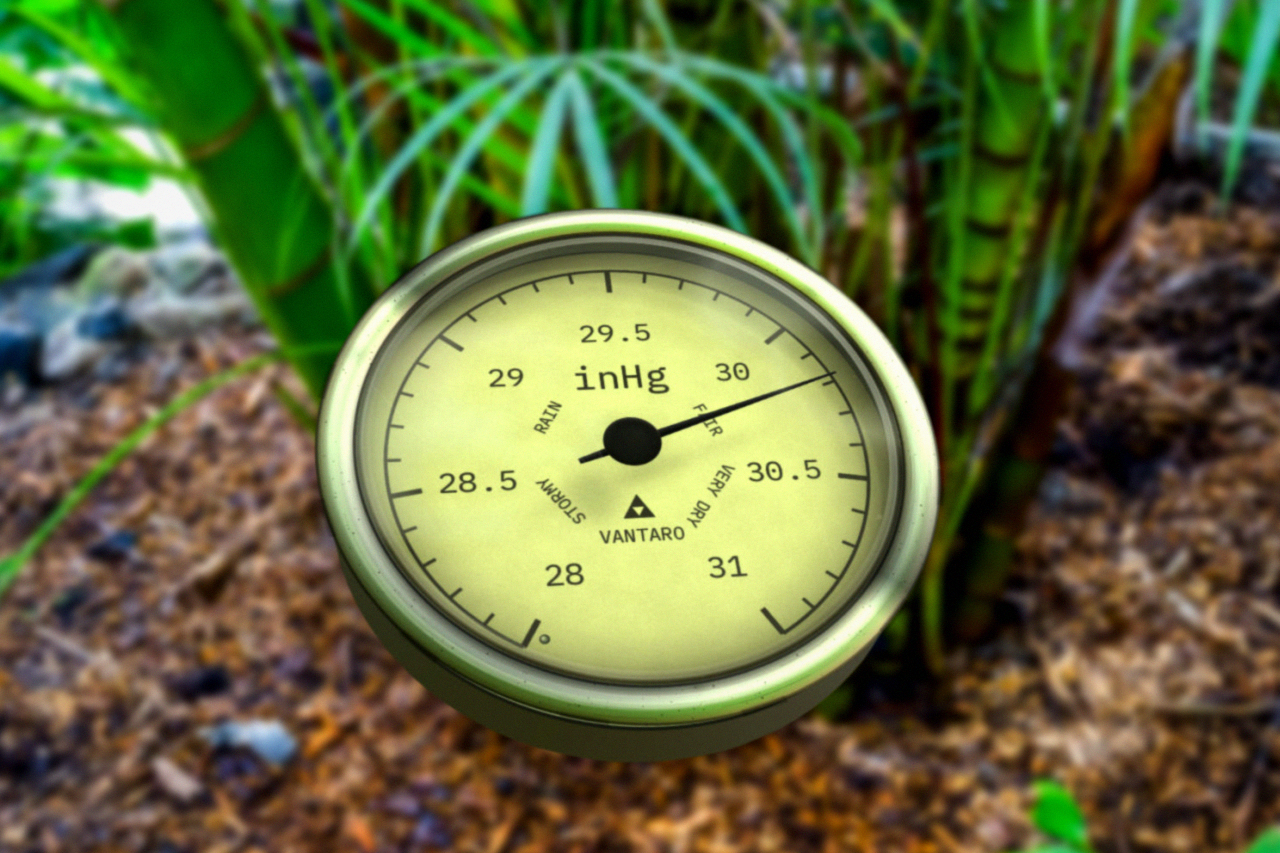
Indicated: 30.2
